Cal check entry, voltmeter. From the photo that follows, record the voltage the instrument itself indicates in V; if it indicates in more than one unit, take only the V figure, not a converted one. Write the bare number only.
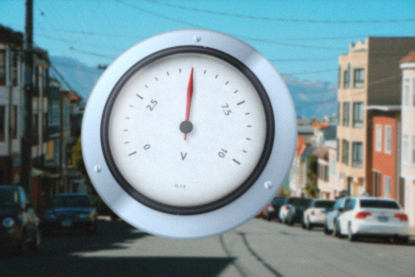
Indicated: 5
